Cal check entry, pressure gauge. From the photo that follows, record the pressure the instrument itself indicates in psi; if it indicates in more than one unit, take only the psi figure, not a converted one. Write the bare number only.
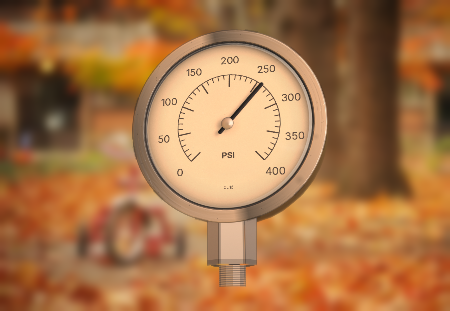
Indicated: 260
